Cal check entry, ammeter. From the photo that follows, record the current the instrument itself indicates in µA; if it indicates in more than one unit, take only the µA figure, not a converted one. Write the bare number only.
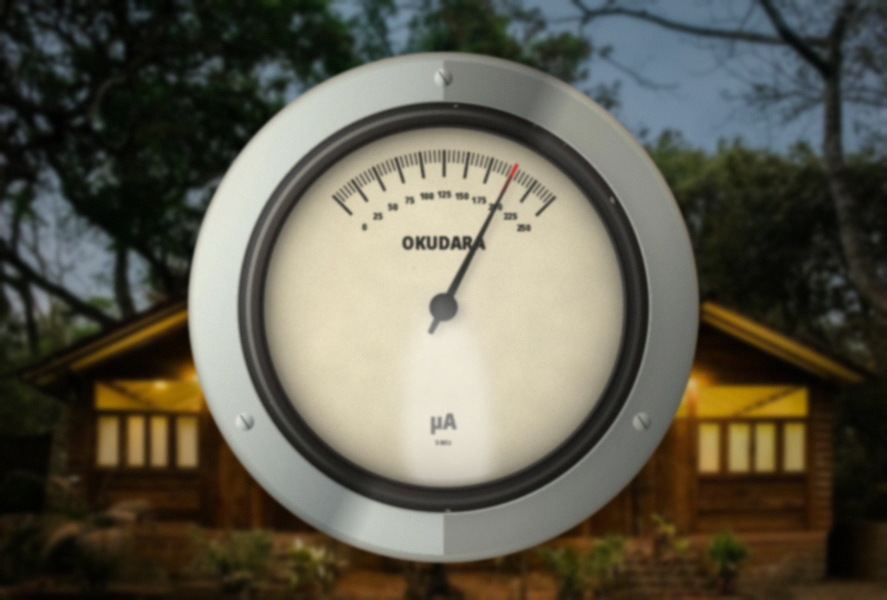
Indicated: 200
